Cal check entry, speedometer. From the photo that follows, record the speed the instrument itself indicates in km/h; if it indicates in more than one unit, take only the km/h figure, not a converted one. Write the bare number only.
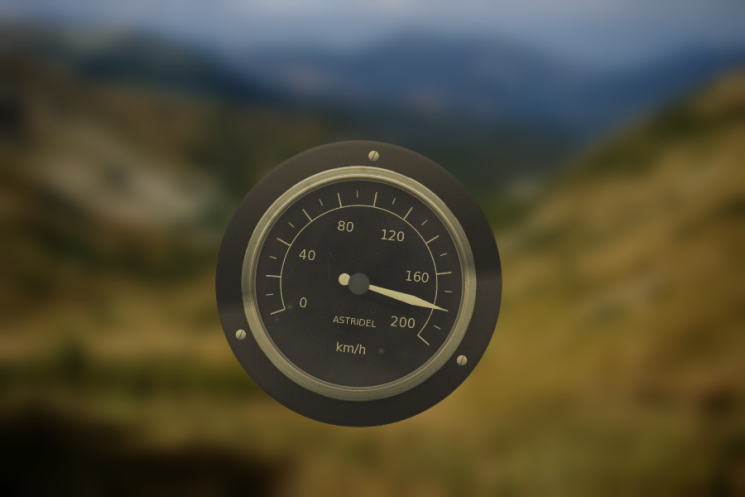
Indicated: 180
